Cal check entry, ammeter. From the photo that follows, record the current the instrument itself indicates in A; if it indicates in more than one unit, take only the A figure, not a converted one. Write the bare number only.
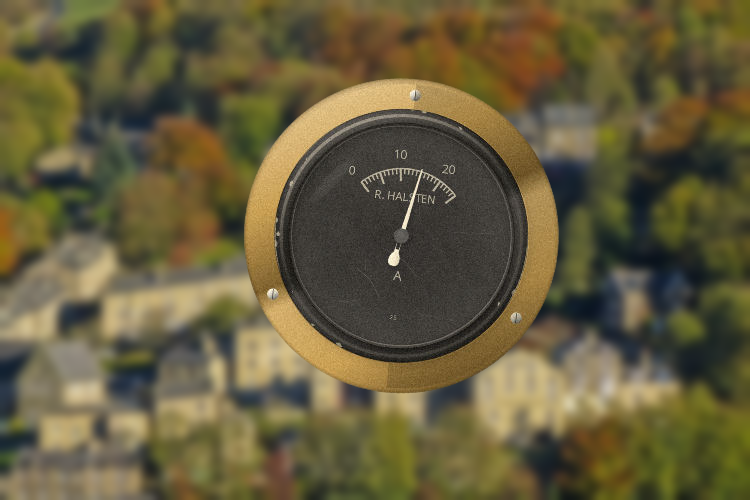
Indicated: 15
